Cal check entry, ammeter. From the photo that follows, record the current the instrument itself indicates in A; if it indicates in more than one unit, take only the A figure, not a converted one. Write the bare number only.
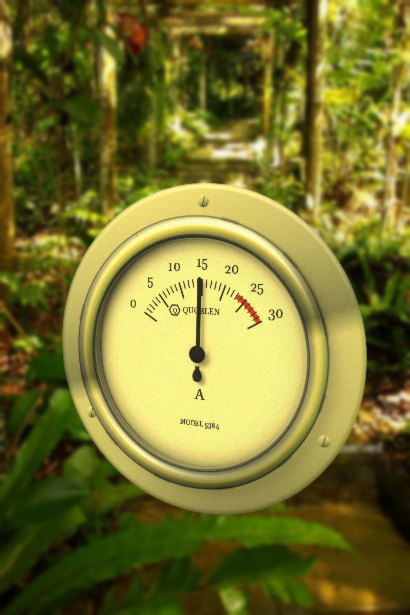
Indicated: 15
